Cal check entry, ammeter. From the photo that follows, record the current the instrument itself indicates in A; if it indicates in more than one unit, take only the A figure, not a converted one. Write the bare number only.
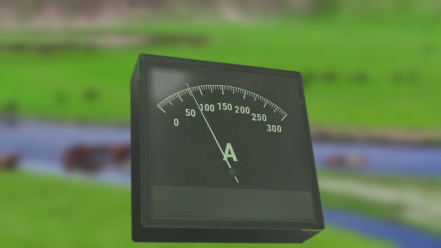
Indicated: 75
